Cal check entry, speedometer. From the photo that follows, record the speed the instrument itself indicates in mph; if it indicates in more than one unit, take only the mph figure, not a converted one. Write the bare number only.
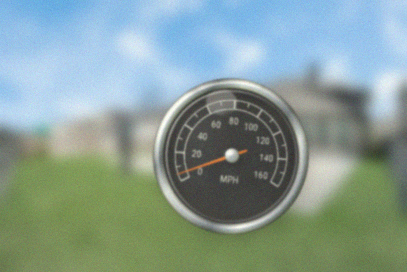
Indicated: 5
